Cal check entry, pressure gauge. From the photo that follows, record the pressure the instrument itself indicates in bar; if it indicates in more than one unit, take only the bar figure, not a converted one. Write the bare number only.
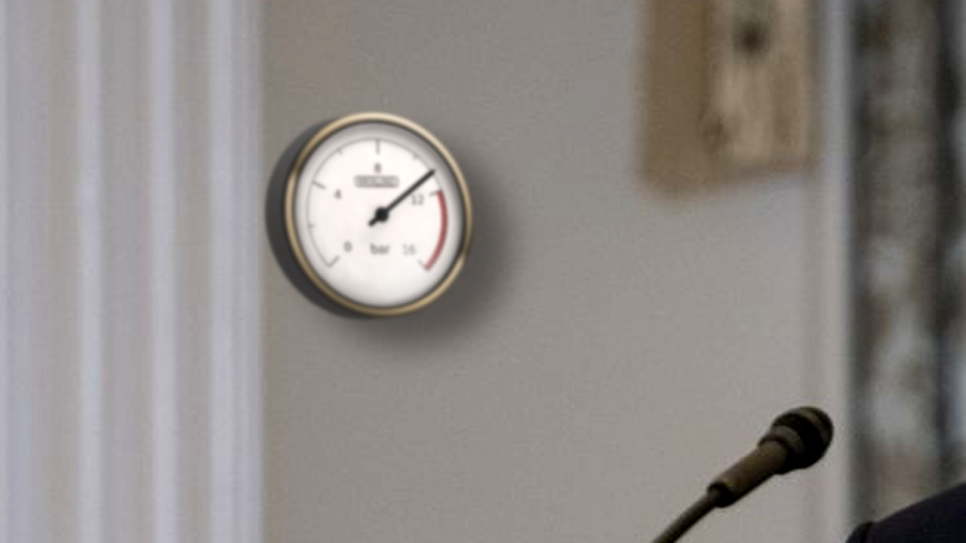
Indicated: 11
